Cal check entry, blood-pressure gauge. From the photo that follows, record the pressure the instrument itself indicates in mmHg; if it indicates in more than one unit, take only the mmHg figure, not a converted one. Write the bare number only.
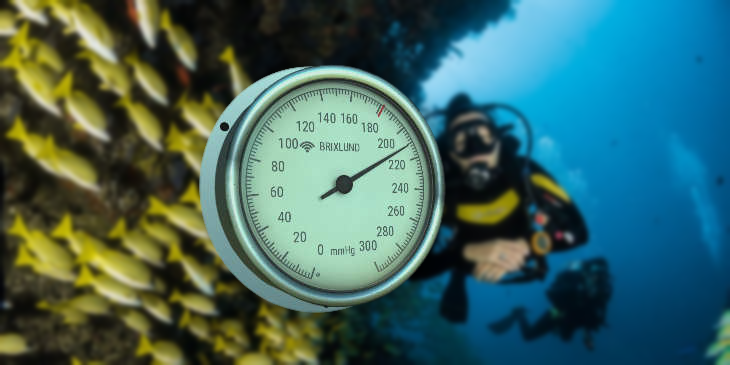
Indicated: 210
